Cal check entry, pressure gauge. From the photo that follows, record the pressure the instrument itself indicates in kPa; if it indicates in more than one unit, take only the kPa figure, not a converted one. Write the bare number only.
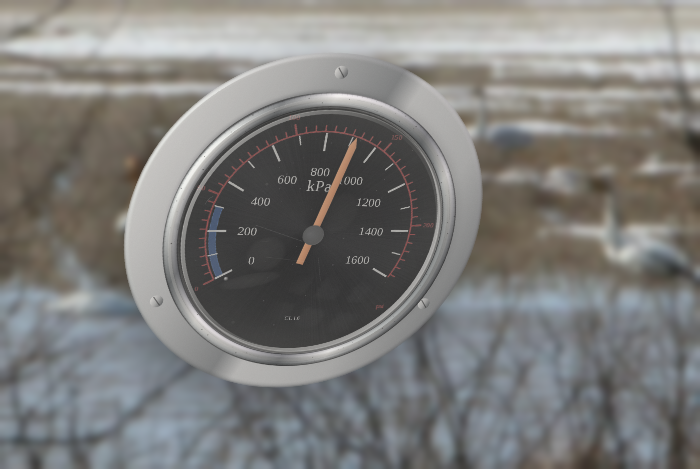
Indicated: 900
